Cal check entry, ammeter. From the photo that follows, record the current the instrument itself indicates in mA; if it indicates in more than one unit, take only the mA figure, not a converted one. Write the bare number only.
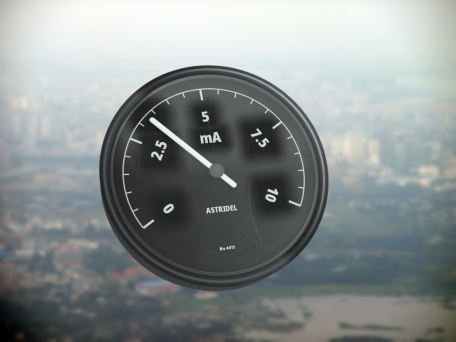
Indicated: 3.25
